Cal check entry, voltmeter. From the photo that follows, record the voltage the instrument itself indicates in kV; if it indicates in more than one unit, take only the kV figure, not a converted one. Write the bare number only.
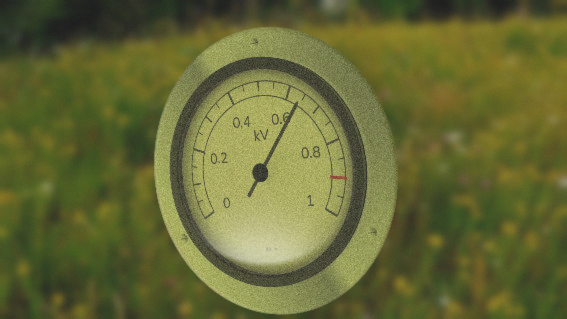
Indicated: 0.65
